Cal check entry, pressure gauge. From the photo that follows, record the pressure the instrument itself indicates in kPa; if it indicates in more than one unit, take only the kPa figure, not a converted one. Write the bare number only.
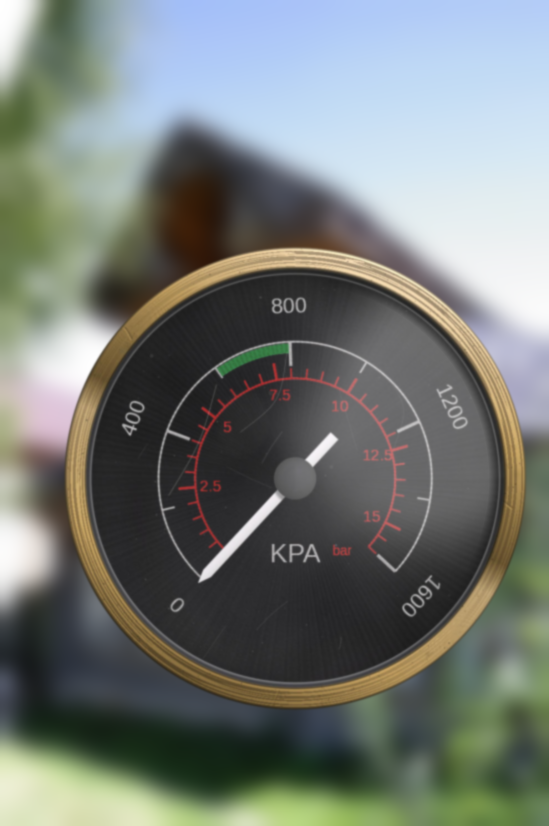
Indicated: 0
